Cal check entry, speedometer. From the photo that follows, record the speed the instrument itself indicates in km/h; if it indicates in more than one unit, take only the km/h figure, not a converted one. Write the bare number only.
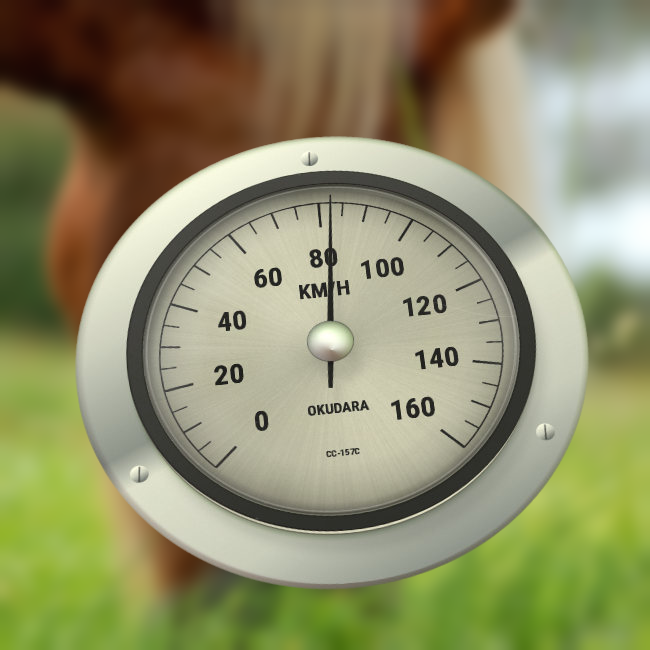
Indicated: 82.5
